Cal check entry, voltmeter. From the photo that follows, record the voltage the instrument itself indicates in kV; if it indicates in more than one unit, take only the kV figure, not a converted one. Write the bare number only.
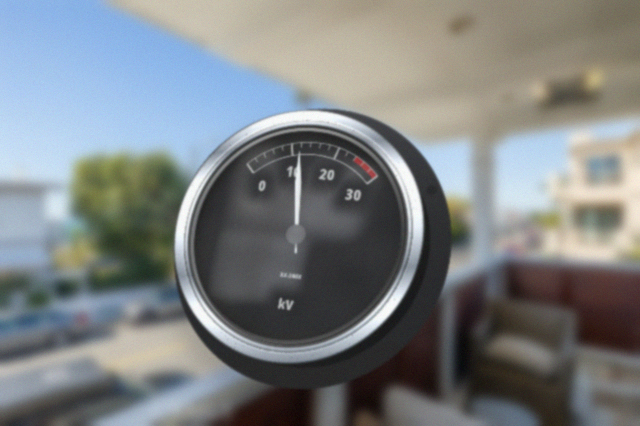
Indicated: 12
